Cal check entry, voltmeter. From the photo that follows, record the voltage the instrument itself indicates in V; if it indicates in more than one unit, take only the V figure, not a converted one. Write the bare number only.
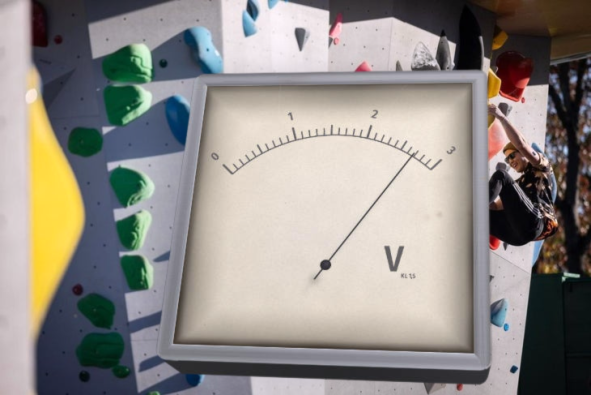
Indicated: 2.7
